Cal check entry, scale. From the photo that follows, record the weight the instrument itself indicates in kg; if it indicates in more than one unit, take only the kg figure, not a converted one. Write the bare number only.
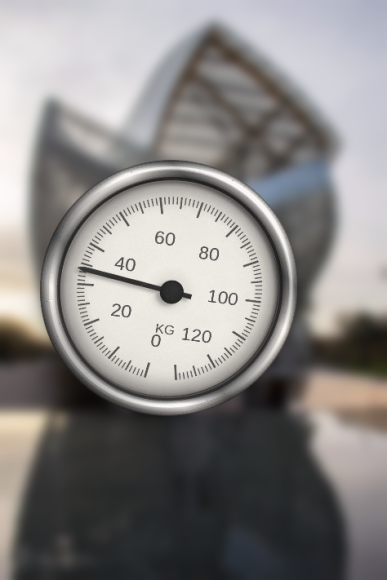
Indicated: 34
